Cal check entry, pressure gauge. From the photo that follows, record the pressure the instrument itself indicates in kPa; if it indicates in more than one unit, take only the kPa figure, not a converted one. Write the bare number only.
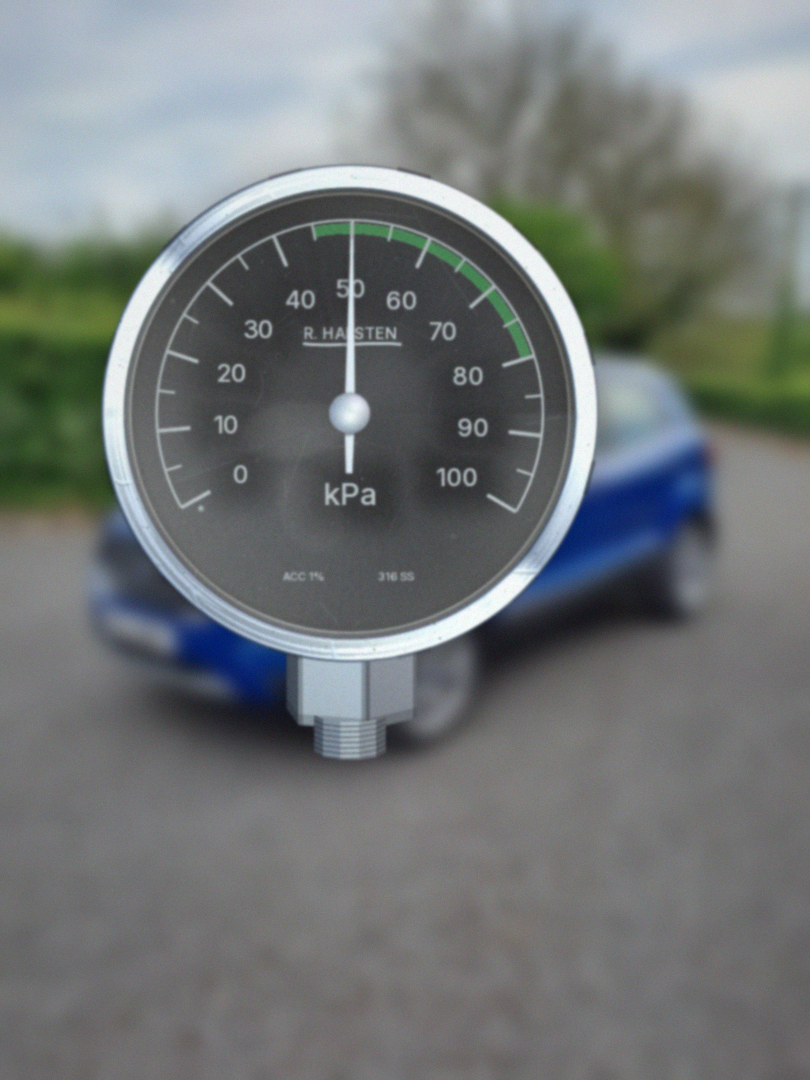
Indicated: 50
